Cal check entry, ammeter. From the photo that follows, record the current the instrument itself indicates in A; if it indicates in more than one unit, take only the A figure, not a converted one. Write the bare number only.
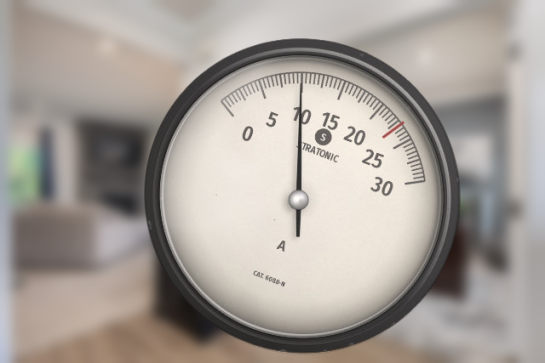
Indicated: 10
